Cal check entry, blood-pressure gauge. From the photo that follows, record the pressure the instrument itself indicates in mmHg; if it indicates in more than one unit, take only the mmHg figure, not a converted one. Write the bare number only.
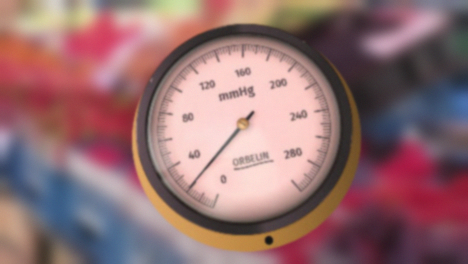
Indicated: 20
